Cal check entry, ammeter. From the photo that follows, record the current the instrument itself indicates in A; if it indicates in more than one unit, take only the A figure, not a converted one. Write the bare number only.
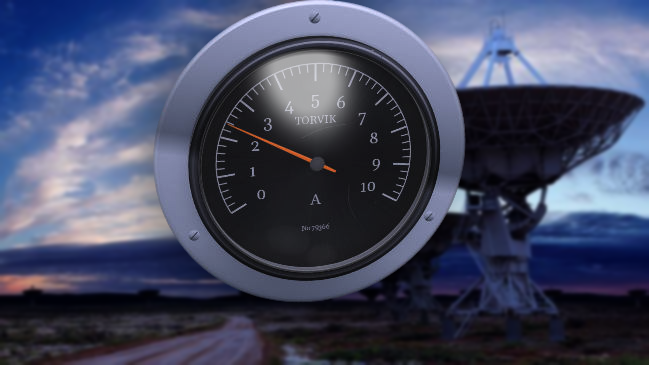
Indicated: 2.4
